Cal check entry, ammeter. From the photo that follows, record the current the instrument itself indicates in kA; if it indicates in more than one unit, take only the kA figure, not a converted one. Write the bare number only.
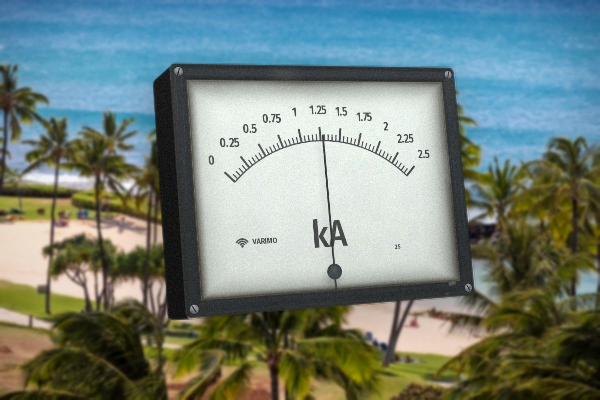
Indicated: 1.25
